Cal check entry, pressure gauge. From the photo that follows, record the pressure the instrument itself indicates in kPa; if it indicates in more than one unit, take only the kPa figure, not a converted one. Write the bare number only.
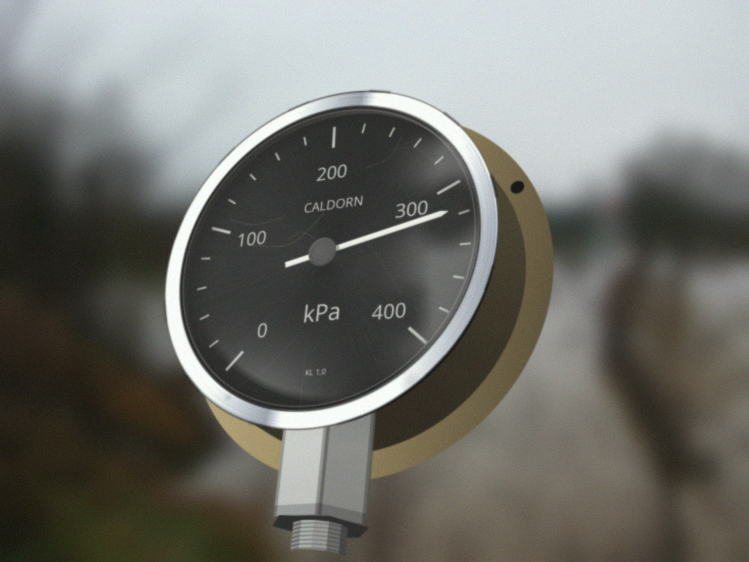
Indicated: 320
